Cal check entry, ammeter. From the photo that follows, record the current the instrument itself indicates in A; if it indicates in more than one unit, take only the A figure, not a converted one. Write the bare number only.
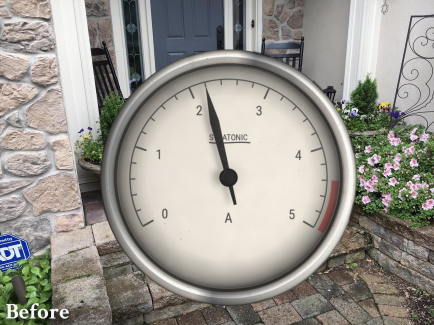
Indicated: 2.2
